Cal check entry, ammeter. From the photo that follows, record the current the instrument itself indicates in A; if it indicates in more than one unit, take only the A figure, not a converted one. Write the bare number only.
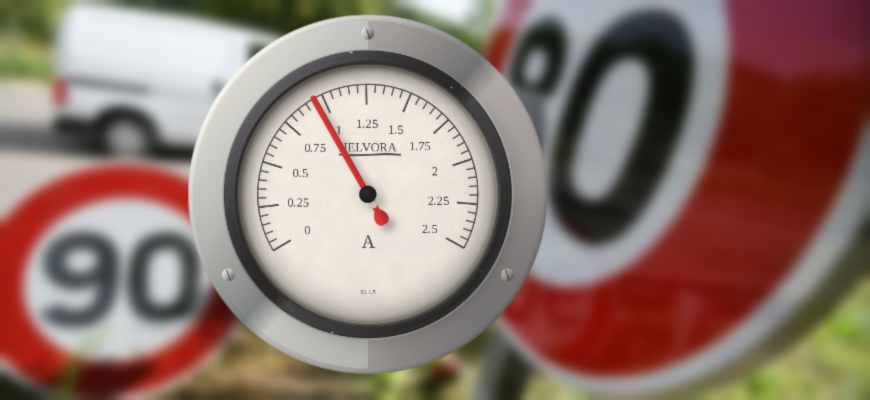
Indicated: 0.95
